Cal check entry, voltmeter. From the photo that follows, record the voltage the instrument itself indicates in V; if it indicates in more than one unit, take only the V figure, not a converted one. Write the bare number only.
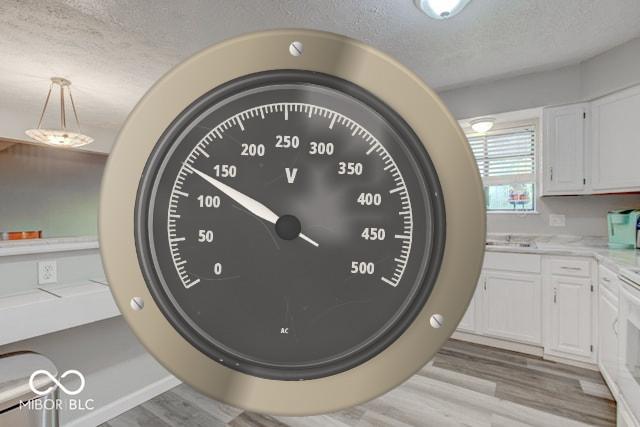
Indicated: 130
